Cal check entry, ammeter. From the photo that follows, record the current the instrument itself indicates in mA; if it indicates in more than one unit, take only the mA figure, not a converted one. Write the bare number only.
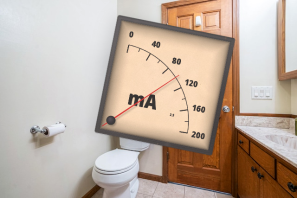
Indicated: 100
